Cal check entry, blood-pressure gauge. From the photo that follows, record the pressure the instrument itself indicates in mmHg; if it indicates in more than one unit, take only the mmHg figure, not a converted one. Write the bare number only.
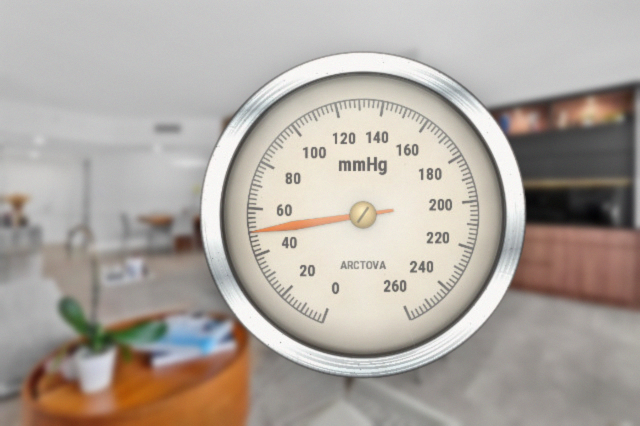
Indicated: 50
